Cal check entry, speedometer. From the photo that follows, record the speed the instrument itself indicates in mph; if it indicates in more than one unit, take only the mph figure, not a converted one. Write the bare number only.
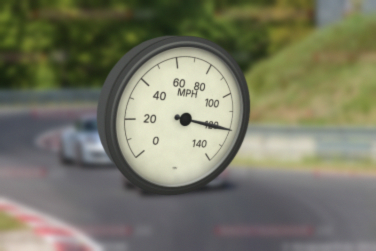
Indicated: 120
